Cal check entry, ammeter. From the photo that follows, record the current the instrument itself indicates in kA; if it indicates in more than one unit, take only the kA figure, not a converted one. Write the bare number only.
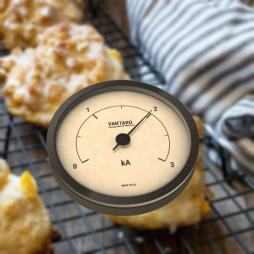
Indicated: 2
